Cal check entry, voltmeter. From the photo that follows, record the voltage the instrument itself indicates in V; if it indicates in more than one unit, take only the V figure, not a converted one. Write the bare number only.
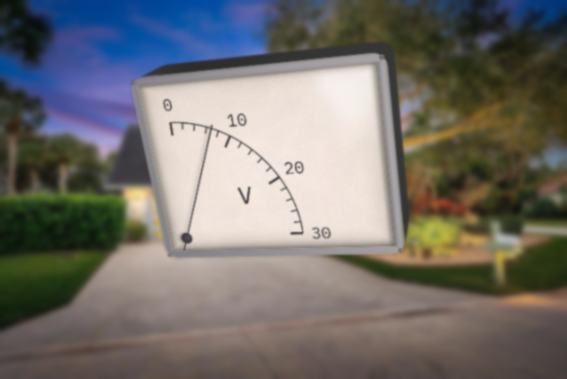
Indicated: 7
